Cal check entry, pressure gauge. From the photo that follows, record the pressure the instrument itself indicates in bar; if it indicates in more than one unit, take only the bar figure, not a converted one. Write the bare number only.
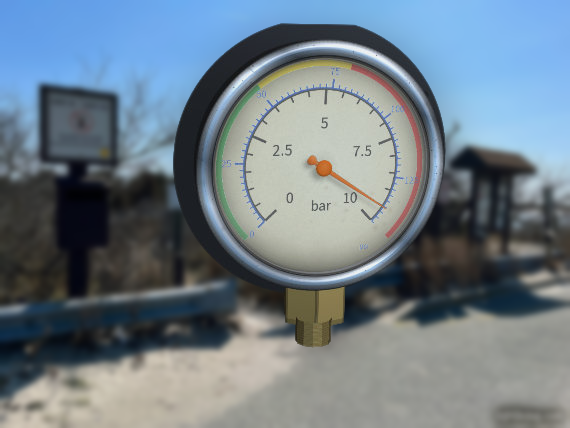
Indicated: 9.5
